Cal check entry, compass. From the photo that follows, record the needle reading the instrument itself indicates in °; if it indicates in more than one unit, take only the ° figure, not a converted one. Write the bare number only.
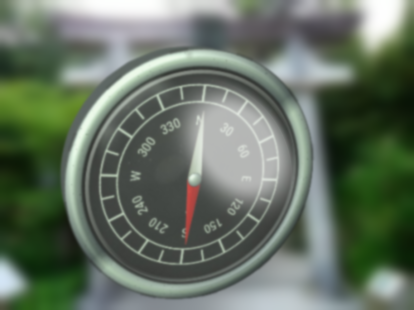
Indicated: 180
